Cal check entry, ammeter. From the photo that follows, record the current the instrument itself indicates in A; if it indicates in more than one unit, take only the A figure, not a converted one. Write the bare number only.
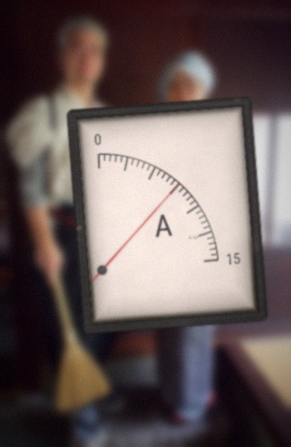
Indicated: 7.5
